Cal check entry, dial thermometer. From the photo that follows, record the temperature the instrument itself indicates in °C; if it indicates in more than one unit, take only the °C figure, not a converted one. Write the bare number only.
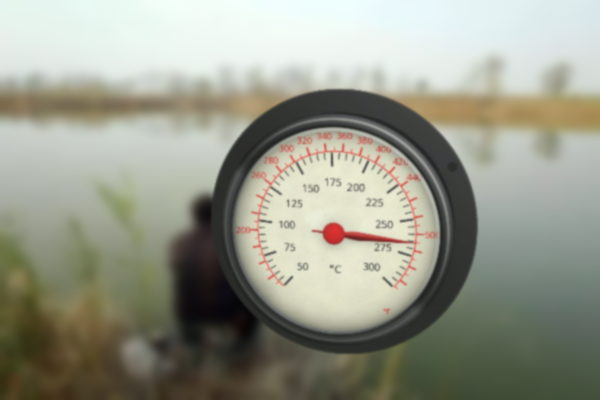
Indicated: 265
